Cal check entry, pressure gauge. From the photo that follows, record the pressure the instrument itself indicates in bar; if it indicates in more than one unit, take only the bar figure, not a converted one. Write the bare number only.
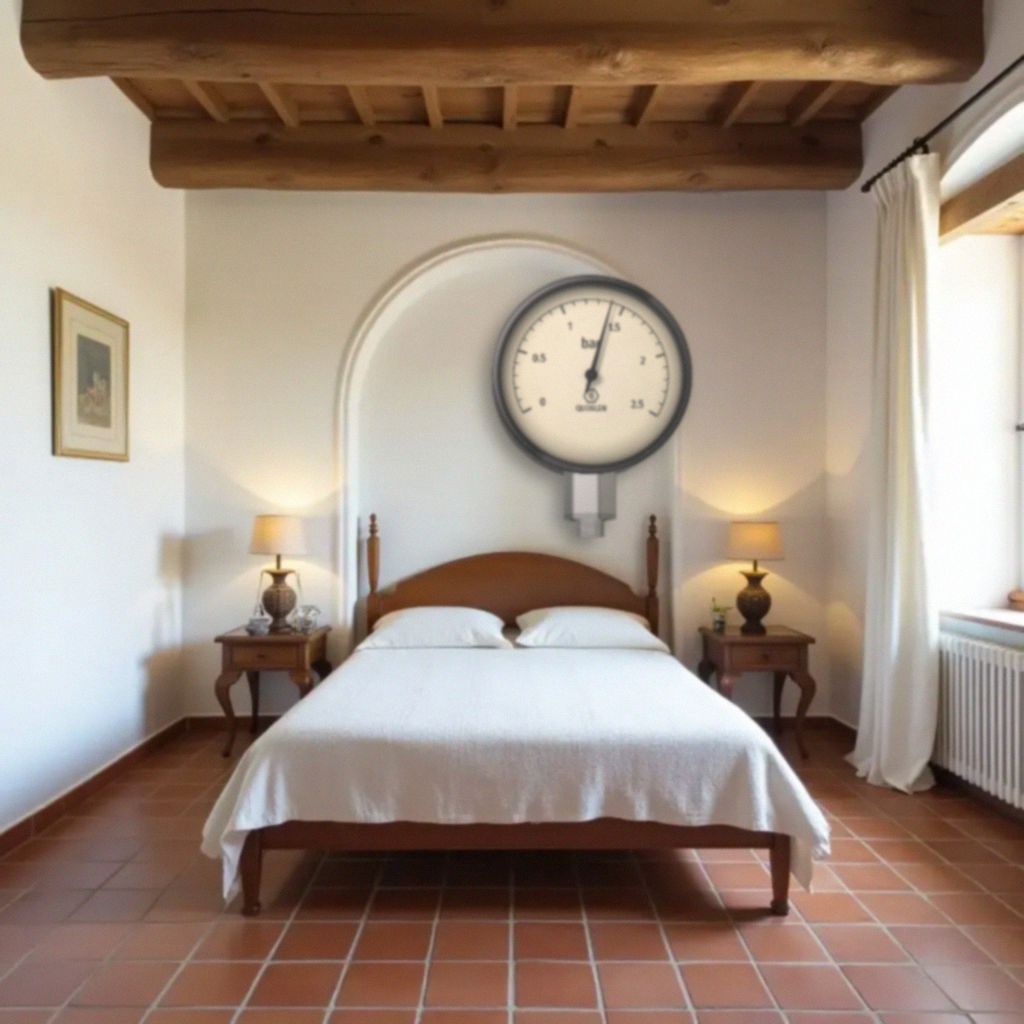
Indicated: 1.4
